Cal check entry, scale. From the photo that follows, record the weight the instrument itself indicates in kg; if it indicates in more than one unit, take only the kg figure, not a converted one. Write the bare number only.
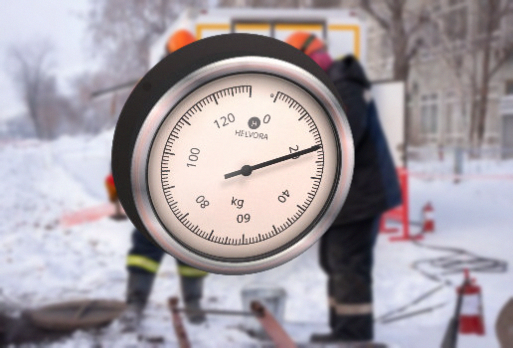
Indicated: 20
